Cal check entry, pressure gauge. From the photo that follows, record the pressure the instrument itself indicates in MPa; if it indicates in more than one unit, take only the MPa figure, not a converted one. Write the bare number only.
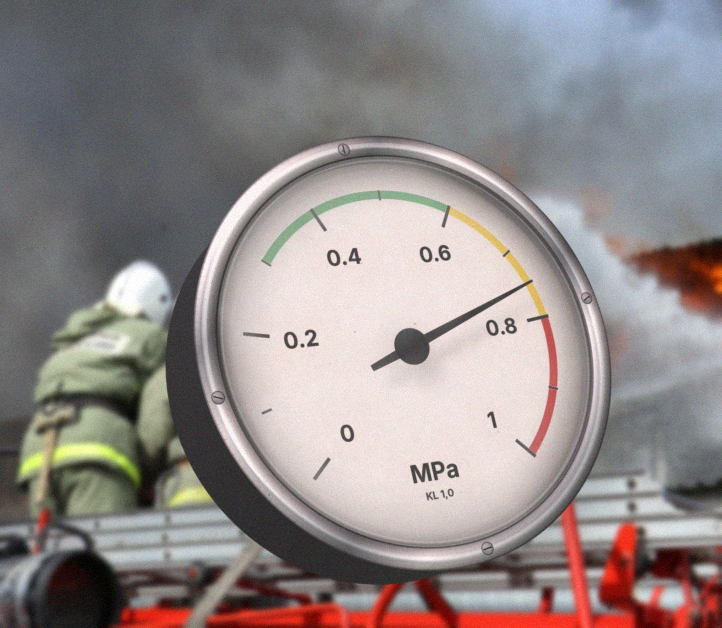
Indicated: 0.75
